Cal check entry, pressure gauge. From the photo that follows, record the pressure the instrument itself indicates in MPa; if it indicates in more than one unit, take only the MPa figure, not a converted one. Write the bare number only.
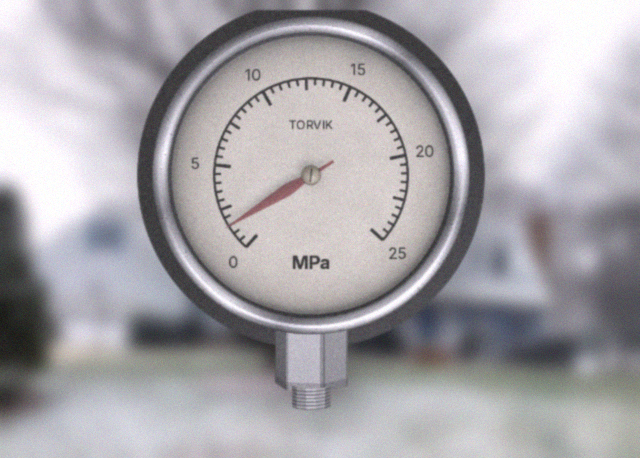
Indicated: 1.5
